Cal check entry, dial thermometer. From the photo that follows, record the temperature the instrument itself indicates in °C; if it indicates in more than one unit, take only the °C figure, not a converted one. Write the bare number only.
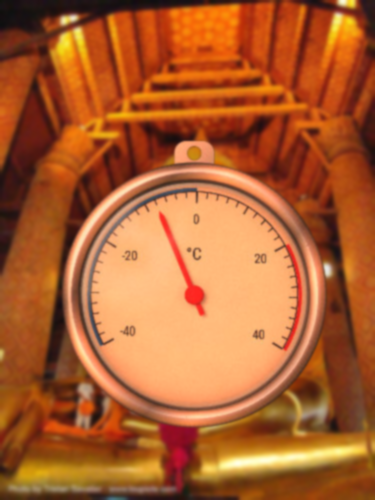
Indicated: -8
